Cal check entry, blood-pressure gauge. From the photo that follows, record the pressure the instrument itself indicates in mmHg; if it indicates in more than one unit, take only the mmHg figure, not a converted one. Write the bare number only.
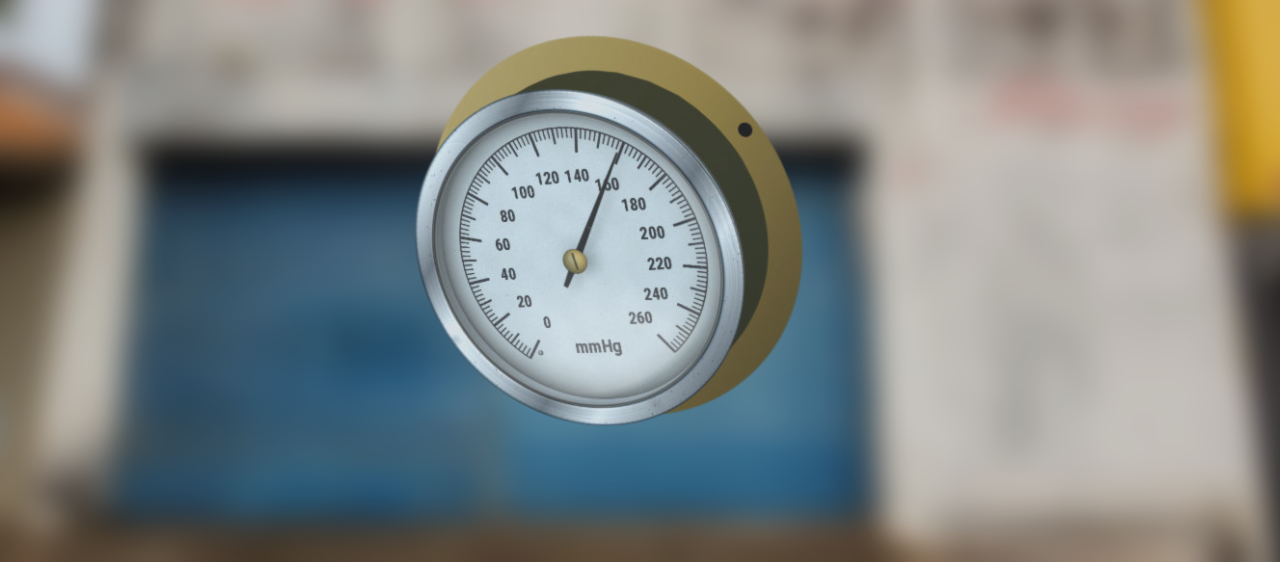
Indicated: 160
